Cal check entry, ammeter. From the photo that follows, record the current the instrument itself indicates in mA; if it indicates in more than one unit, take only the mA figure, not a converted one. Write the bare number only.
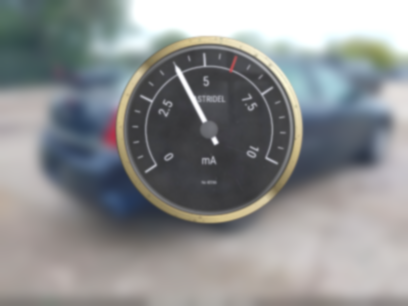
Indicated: 4
